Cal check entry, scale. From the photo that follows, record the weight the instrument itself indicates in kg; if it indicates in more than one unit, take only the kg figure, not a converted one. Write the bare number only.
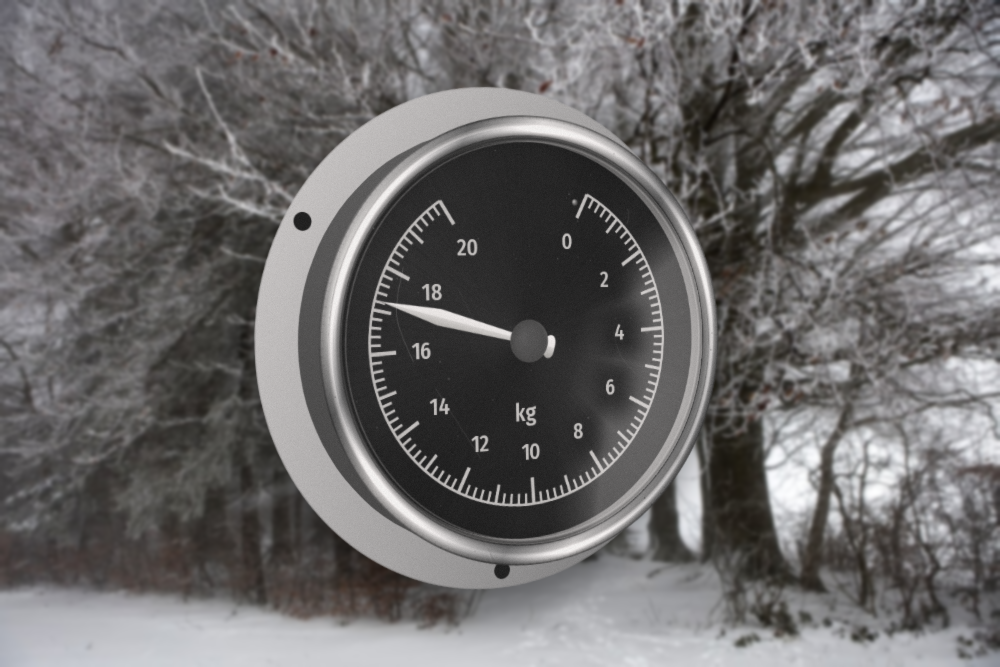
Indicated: 17.2
